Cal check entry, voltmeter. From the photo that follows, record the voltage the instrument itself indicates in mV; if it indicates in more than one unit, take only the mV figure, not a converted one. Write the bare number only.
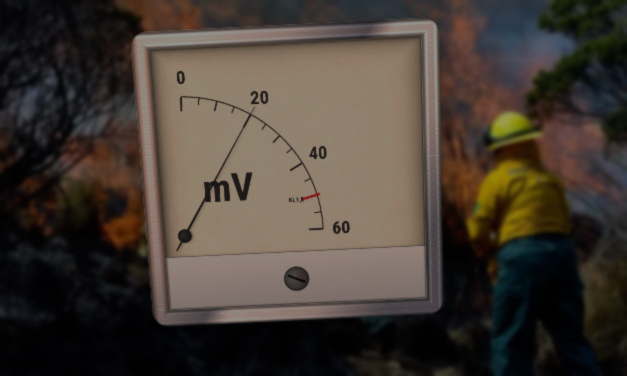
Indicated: 20
